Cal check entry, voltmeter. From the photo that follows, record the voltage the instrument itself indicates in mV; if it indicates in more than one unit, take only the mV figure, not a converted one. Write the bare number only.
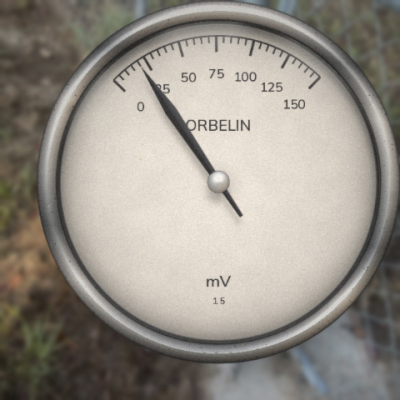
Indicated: 20
